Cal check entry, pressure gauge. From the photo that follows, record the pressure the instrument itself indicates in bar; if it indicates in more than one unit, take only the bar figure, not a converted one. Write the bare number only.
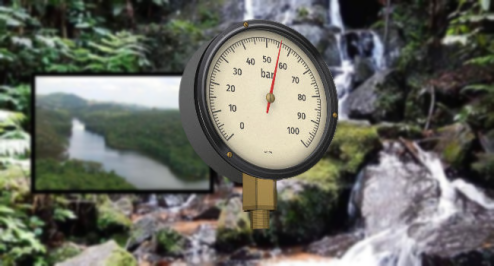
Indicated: 55
